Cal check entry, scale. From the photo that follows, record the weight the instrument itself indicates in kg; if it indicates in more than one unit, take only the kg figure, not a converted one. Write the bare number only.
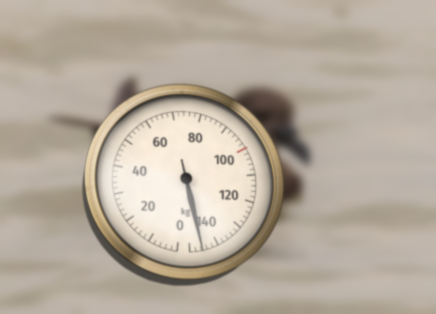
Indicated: 146
